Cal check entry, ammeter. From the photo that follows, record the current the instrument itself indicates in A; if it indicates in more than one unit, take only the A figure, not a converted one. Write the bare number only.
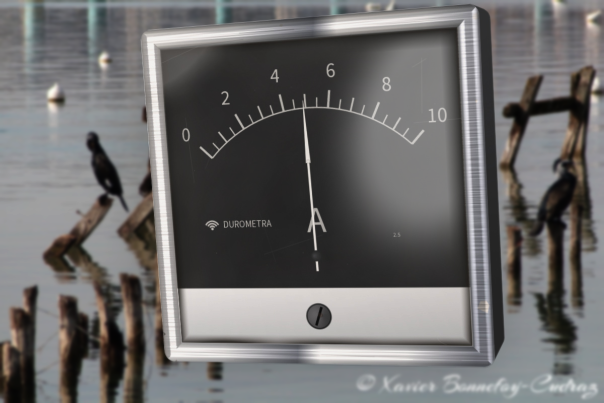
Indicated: 5
